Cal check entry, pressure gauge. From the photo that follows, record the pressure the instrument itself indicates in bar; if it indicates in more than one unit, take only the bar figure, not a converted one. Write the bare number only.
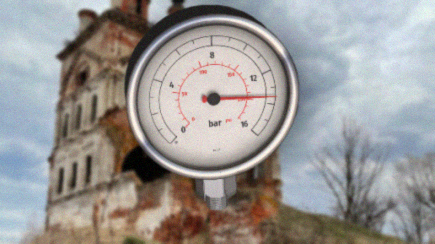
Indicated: 13.5
